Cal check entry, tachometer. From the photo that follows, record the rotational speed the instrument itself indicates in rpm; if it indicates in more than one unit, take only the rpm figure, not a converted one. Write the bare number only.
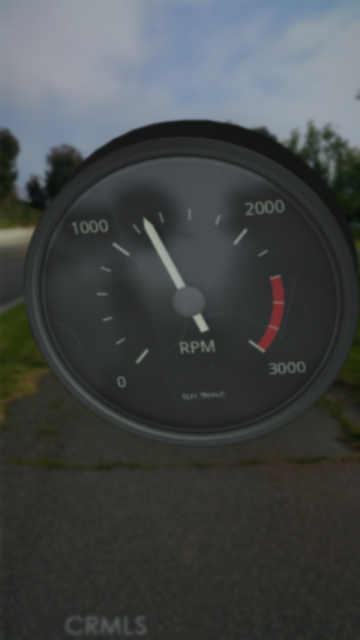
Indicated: 1300
